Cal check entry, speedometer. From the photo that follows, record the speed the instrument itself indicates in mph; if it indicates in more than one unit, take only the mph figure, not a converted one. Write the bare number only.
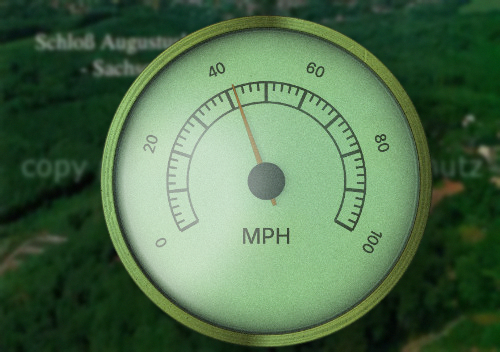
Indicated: 42
